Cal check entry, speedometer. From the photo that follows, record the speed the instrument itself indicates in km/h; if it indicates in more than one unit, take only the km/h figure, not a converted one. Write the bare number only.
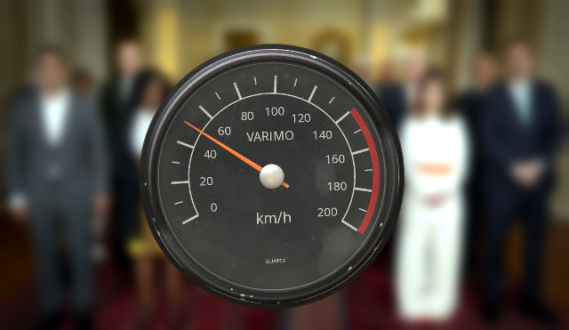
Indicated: 50
